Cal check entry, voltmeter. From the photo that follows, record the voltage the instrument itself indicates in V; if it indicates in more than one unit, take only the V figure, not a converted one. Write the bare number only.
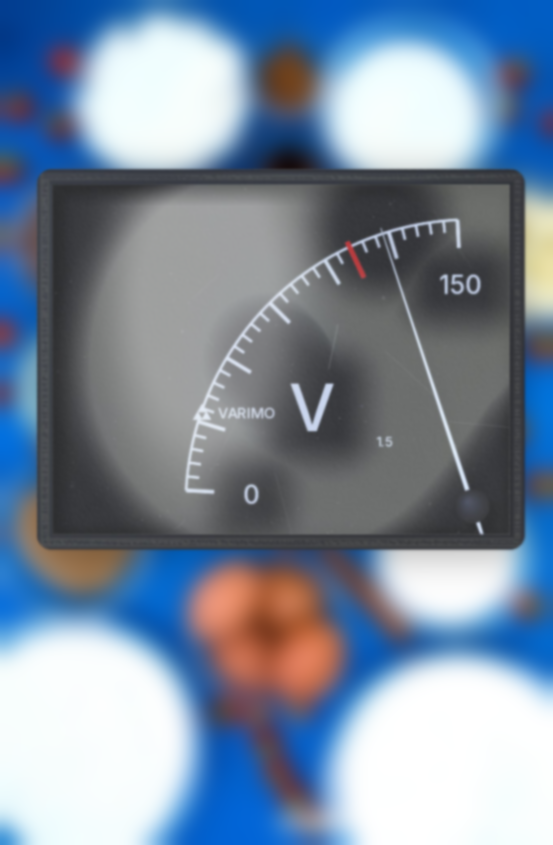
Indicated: 122.5
